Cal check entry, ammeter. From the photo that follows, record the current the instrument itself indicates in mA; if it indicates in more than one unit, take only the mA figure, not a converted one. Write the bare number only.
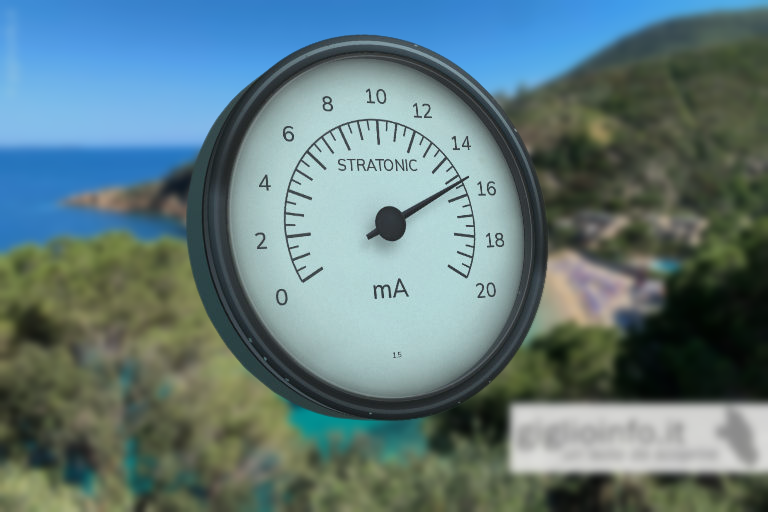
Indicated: 15.25
